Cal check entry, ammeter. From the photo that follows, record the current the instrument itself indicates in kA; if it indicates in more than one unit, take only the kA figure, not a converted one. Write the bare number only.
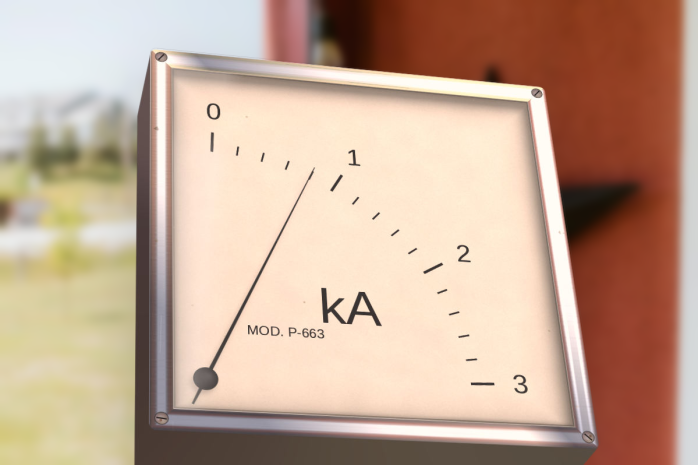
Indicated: 0.8
